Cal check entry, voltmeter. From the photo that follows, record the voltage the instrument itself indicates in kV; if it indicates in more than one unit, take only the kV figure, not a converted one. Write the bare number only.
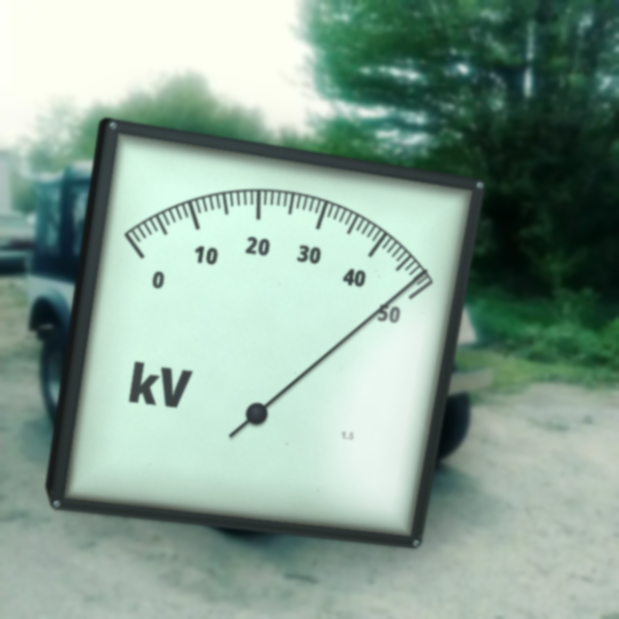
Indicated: 48
